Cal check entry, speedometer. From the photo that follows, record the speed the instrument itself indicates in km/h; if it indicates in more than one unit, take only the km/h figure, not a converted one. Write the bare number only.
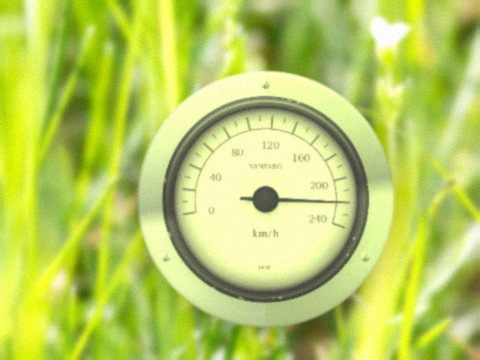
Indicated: 220
